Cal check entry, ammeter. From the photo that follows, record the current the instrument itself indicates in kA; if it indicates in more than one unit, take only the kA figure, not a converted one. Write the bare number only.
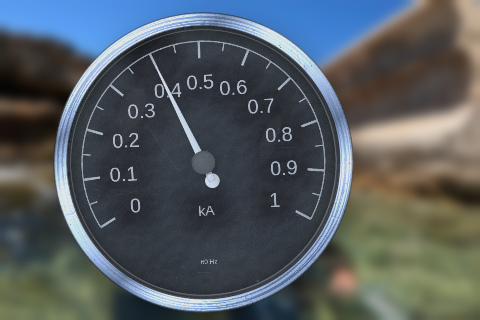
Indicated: 0.4
